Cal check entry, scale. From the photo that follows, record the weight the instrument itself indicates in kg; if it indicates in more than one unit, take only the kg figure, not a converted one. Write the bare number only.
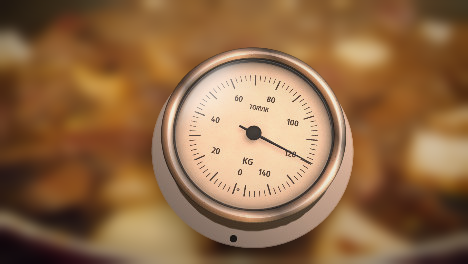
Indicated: 120
